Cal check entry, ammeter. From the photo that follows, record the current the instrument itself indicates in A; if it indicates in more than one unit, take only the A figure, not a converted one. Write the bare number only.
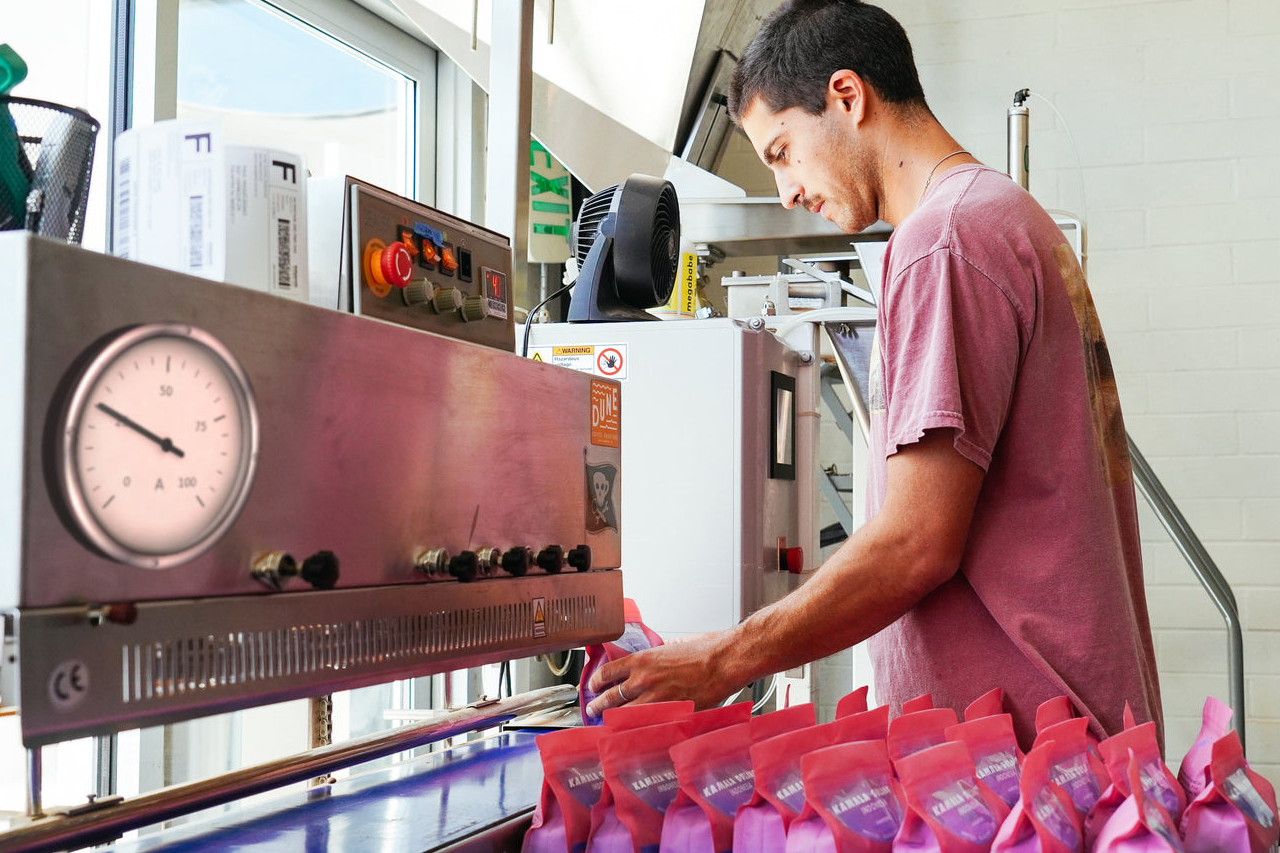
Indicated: 25
